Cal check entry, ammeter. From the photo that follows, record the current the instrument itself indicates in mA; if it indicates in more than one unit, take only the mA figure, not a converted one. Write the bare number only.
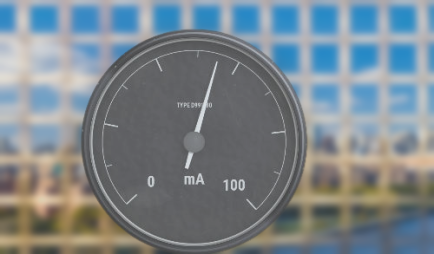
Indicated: 55
